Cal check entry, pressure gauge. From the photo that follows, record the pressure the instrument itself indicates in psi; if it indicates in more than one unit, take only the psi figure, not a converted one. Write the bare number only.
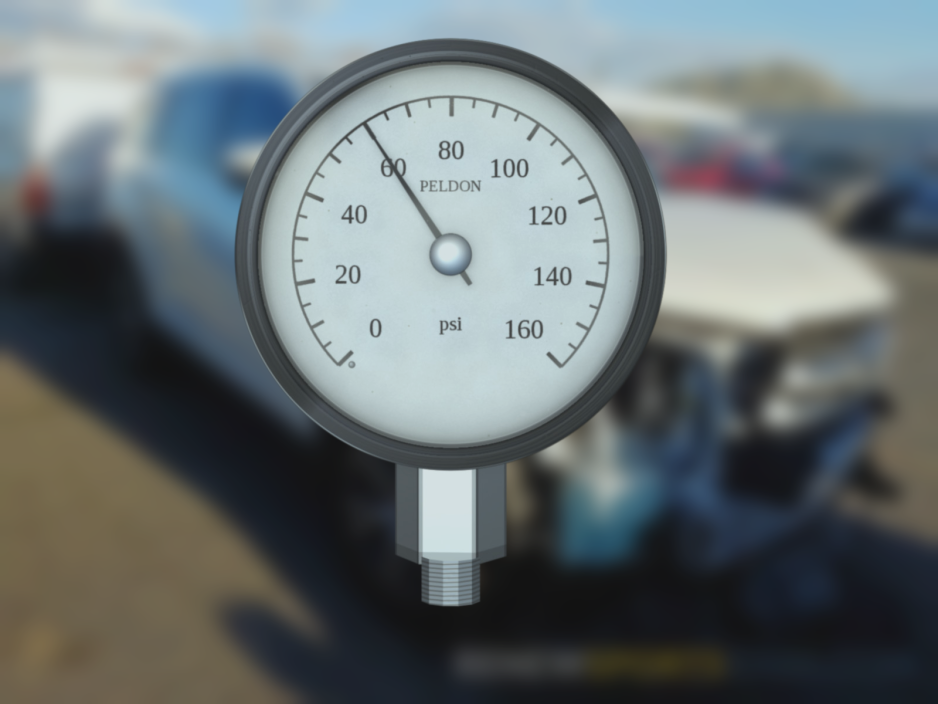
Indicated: 60
